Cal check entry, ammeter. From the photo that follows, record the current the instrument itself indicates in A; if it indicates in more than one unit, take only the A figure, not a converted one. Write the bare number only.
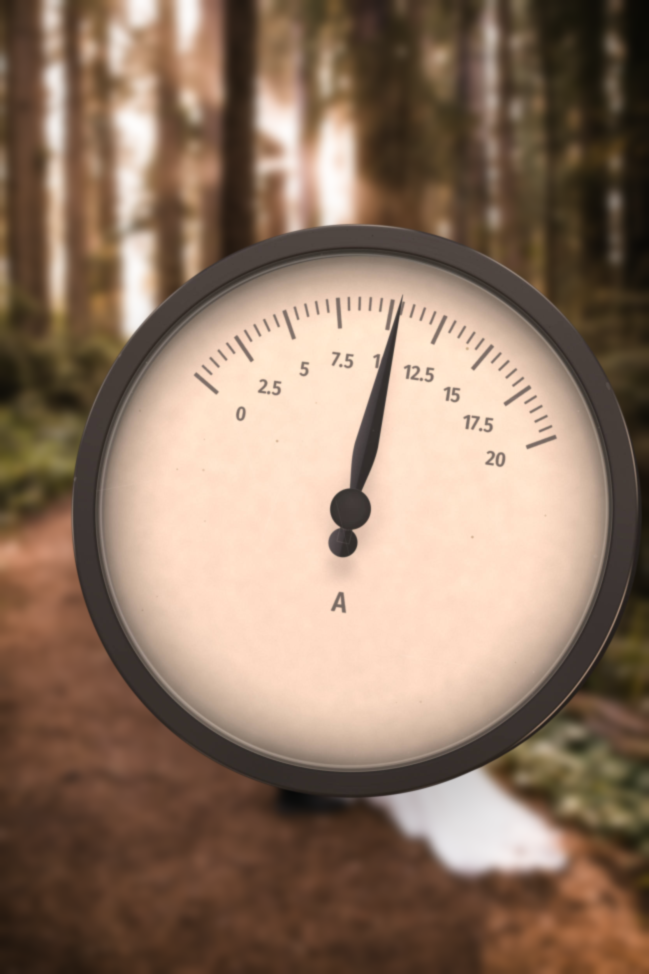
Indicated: 10.5
